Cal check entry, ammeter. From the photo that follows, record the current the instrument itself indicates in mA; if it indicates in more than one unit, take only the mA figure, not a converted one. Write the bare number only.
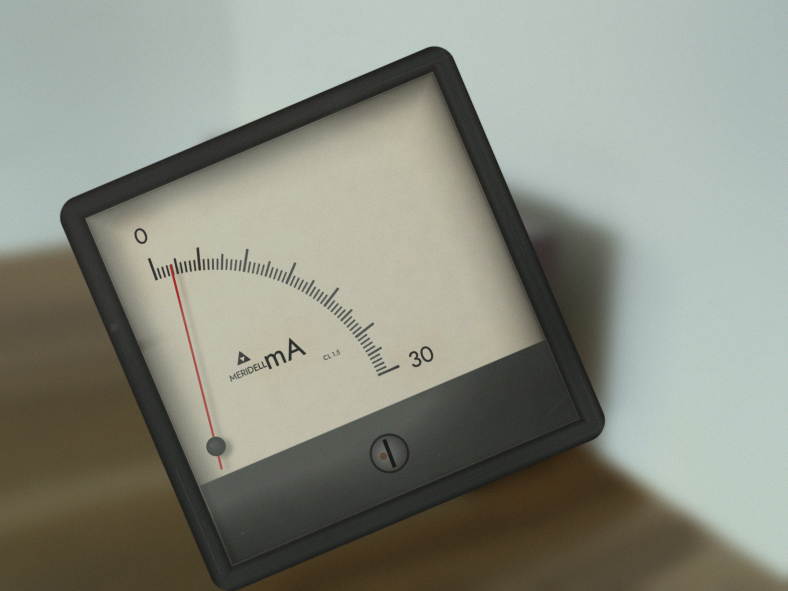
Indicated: 2
